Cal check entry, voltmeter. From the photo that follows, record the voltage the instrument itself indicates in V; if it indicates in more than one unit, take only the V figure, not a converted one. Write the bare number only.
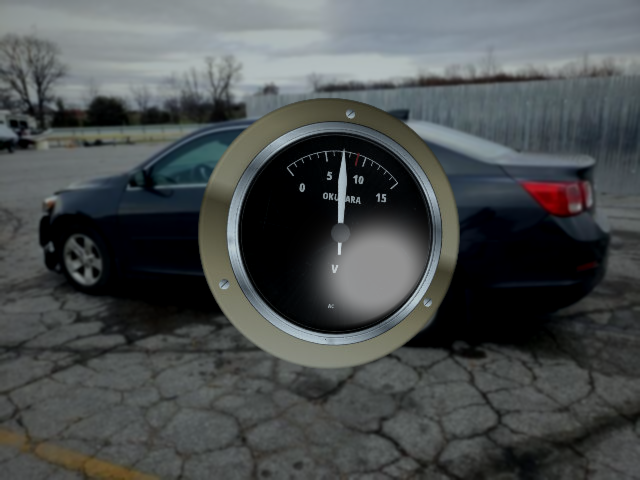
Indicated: 7
